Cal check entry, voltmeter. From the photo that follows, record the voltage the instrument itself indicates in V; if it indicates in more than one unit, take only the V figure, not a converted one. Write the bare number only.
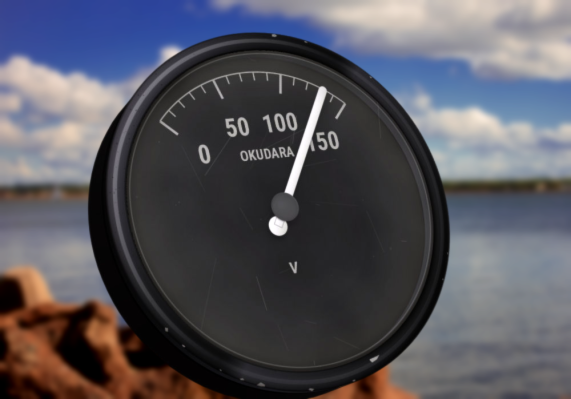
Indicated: 130
